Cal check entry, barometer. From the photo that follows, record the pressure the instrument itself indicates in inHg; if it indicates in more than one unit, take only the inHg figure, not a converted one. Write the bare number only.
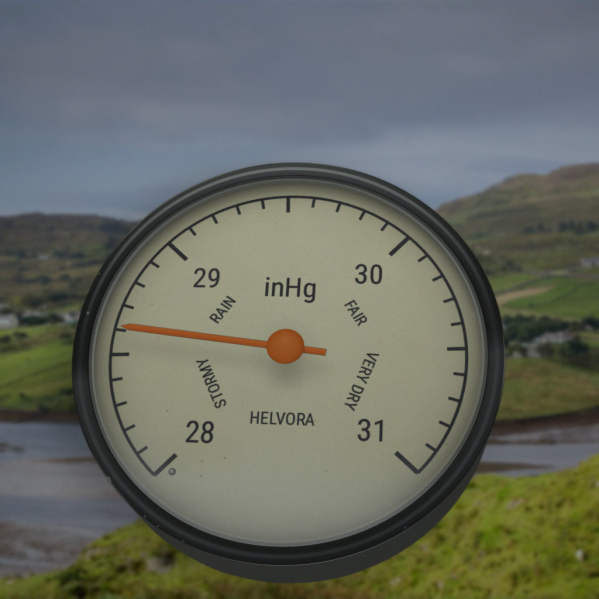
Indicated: 28.6
